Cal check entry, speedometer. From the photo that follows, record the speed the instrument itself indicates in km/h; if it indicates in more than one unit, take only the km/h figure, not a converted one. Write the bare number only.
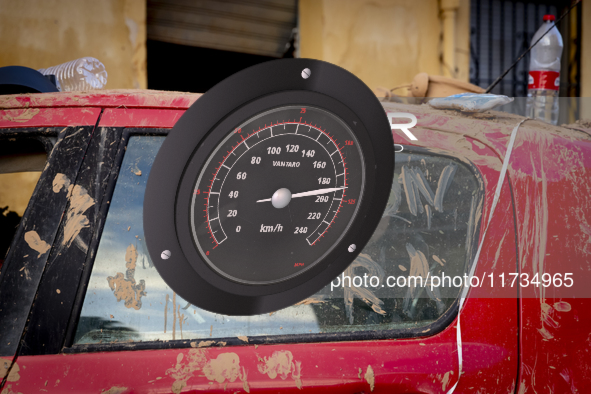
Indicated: 190
